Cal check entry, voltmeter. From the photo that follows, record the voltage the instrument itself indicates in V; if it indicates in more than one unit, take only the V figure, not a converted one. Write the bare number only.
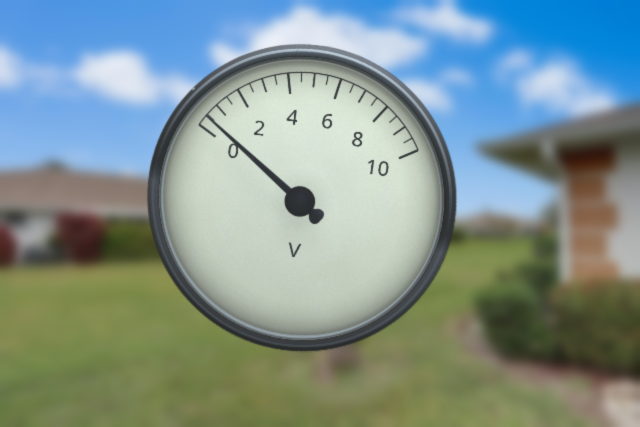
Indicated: 0.5
